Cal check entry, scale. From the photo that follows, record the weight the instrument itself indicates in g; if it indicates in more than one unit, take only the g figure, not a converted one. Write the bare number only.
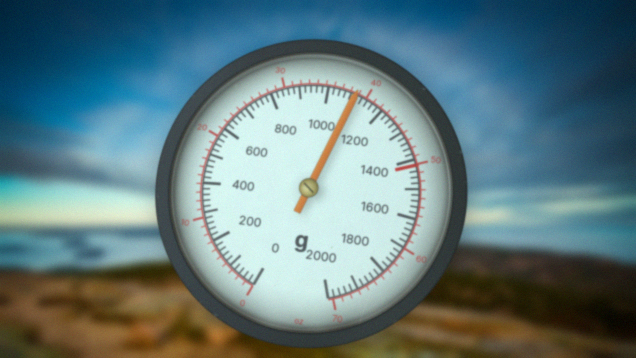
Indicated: 1100
